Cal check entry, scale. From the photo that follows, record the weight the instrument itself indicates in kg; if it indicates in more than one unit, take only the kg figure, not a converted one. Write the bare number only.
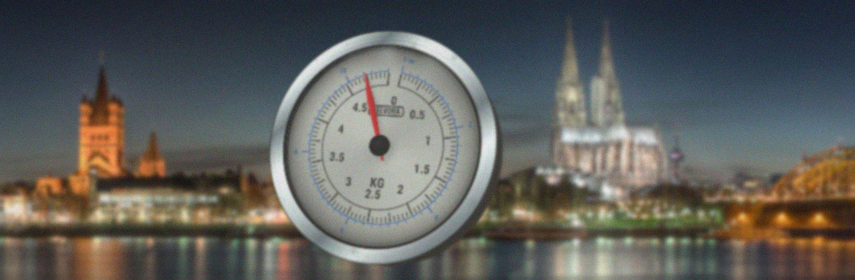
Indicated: 4.75
